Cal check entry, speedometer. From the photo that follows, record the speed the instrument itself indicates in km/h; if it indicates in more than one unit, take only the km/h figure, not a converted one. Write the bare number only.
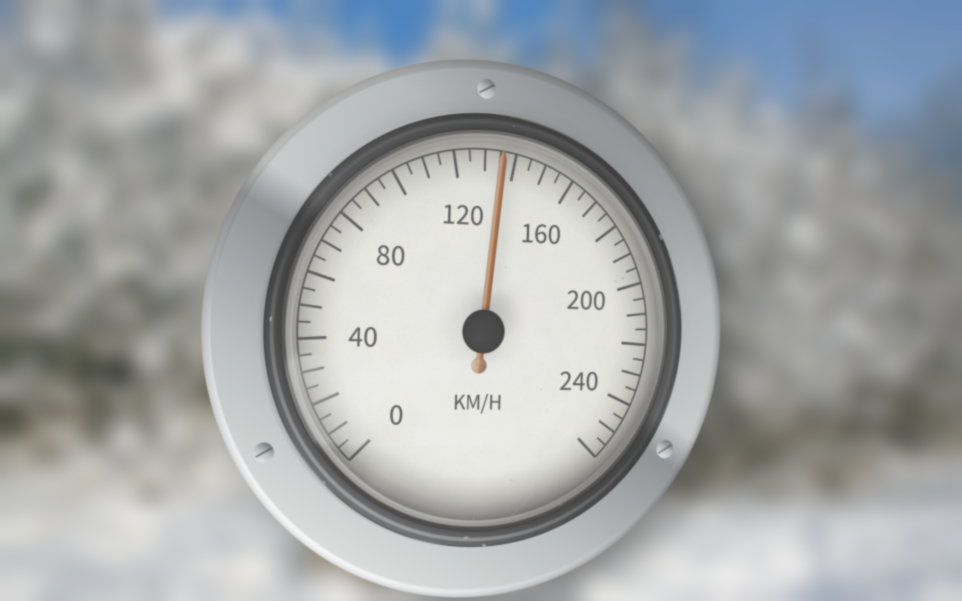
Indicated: 135
